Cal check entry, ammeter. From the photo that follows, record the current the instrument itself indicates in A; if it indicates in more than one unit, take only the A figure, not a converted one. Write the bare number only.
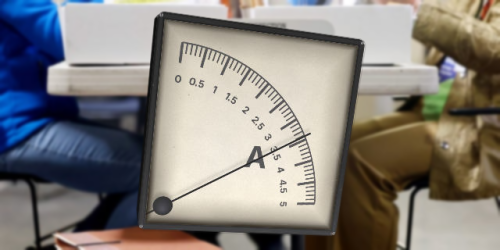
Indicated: 3.4
